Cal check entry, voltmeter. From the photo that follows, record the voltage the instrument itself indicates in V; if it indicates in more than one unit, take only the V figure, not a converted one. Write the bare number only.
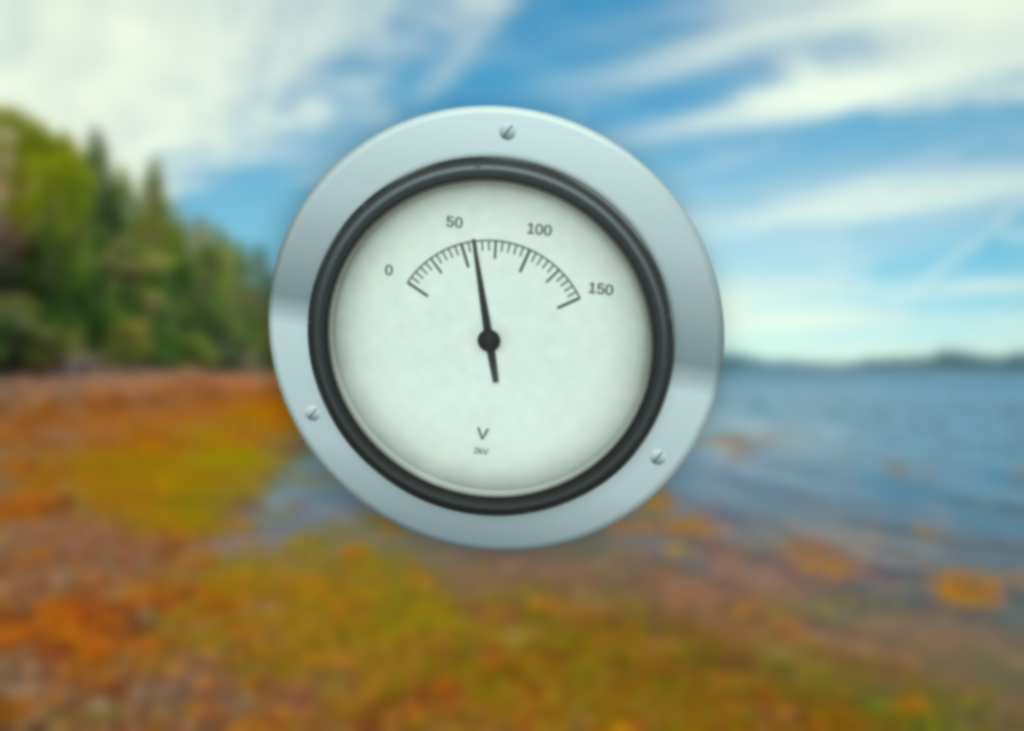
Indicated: 60
